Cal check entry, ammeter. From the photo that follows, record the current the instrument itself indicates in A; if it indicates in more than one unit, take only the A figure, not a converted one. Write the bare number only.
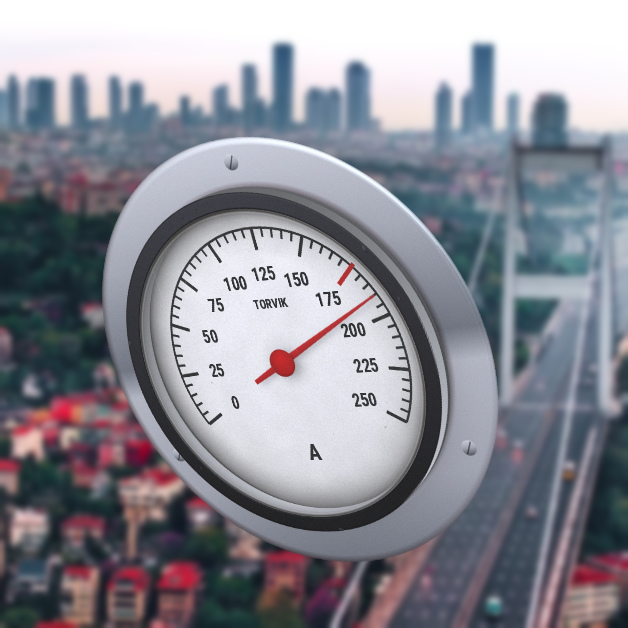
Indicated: 190
